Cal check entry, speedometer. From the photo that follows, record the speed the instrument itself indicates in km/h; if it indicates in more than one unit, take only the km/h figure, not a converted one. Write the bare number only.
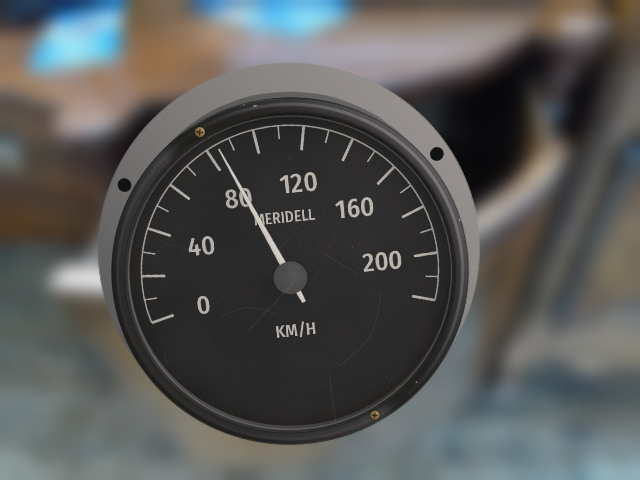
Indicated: 85
